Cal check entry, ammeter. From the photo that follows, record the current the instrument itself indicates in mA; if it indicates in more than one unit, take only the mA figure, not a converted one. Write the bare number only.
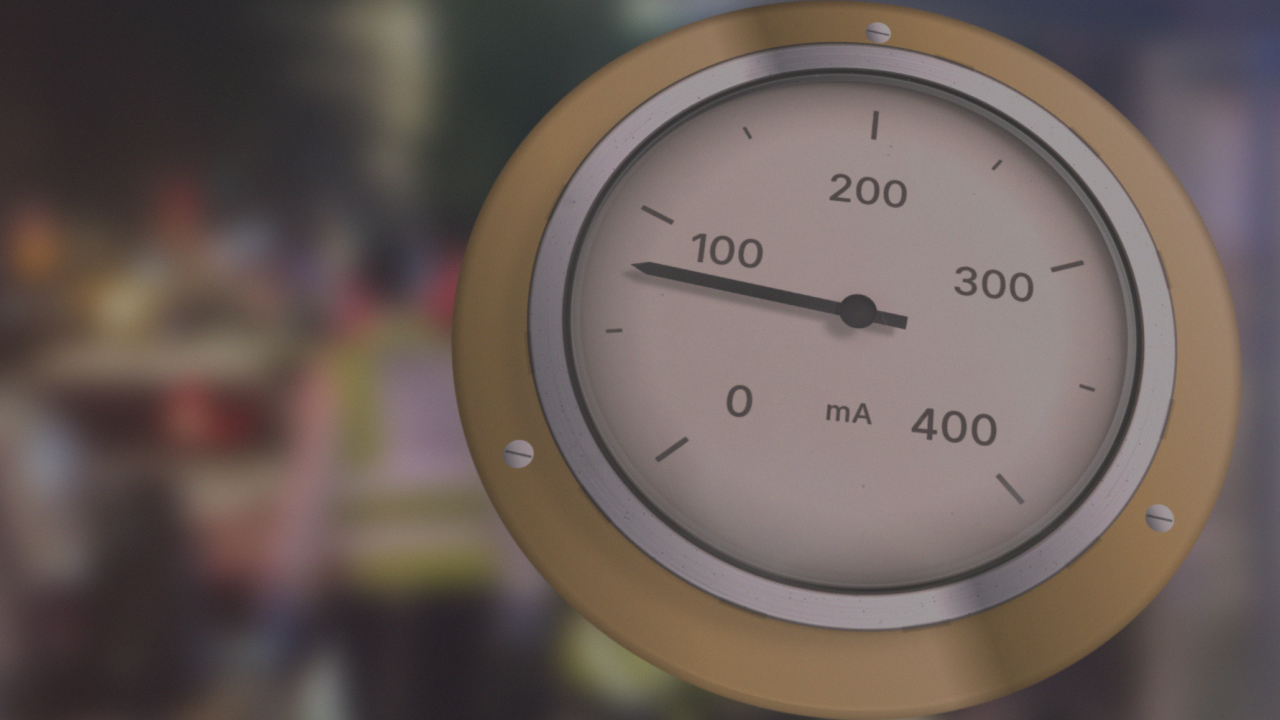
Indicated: 75
